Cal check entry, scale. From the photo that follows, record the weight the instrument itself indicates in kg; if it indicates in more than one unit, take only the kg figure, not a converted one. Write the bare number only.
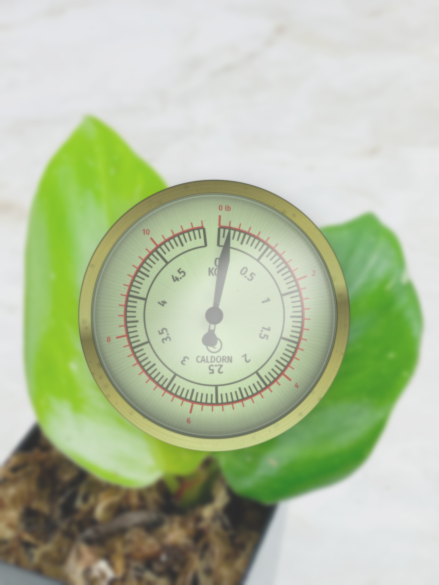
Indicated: 0.1
